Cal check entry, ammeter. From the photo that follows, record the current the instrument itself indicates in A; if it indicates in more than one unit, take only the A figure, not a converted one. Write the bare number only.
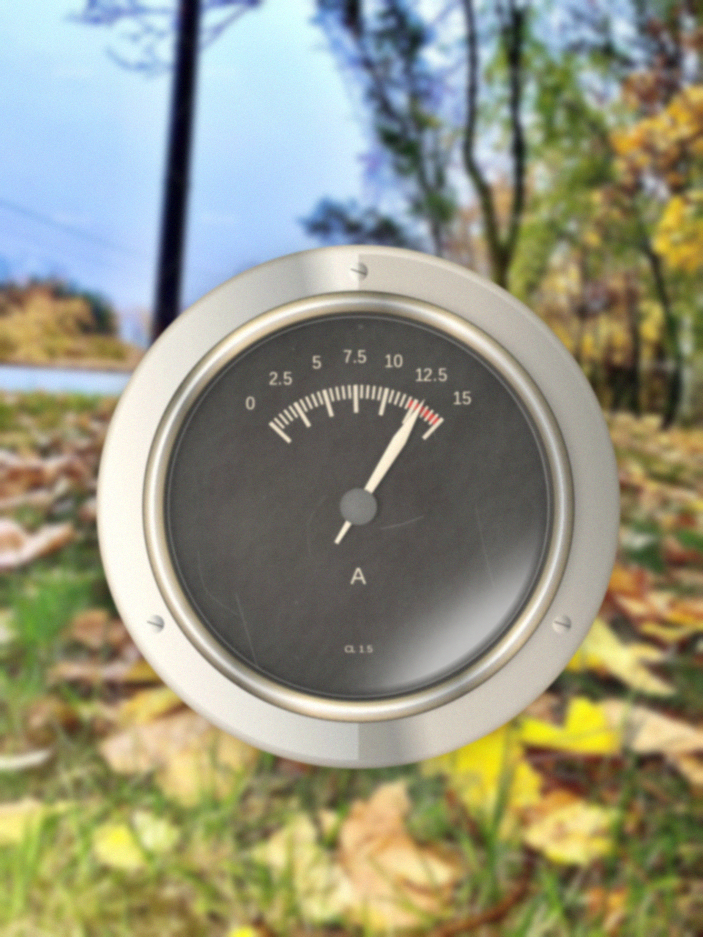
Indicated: 13
